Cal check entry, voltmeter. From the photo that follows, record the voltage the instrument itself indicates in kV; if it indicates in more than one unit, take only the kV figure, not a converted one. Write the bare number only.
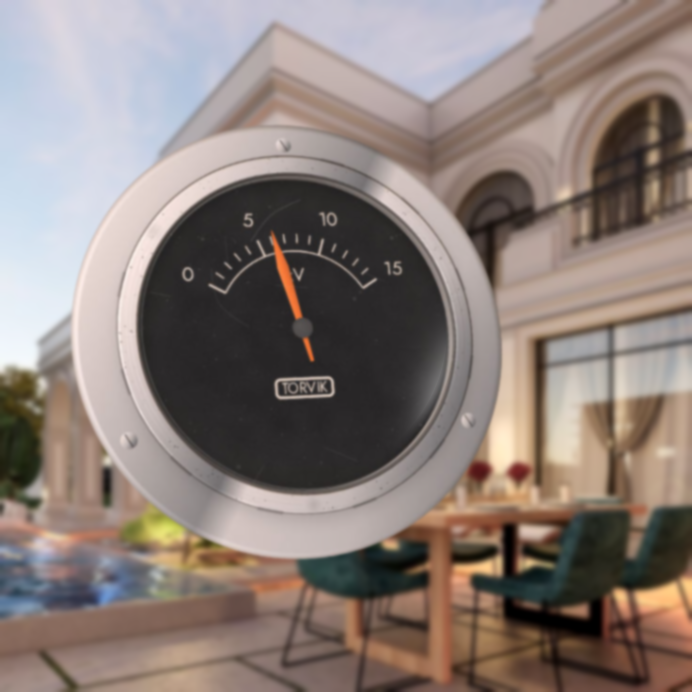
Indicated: 6
